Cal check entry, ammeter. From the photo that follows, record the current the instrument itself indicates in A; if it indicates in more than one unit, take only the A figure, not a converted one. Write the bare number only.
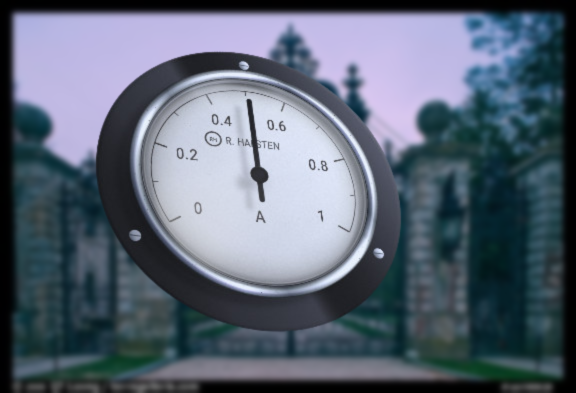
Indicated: 0.5
